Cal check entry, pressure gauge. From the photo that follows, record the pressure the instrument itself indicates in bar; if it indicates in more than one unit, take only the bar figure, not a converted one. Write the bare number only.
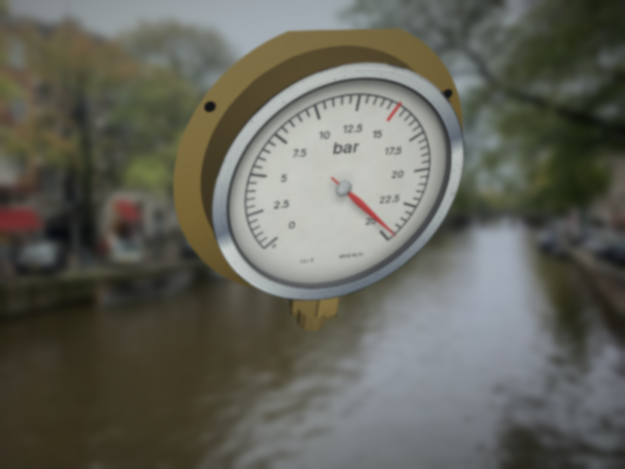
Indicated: 24.5
